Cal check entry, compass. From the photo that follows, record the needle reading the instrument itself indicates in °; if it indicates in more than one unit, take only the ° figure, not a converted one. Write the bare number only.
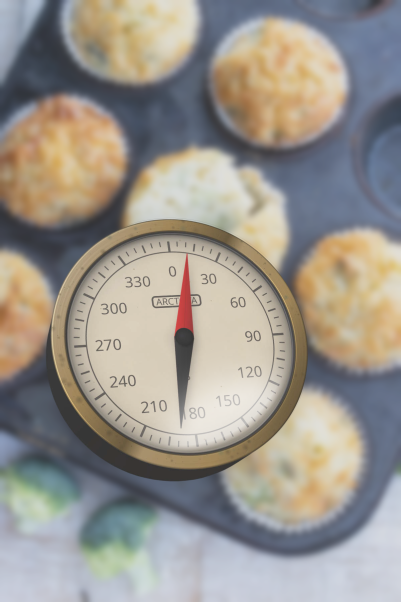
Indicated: 10
